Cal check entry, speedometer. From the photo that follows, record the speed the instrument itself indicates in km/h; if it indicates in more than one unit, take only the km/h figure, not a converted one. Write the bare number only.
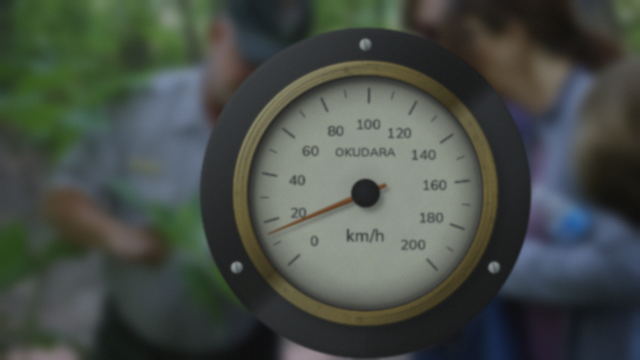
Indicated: 15
